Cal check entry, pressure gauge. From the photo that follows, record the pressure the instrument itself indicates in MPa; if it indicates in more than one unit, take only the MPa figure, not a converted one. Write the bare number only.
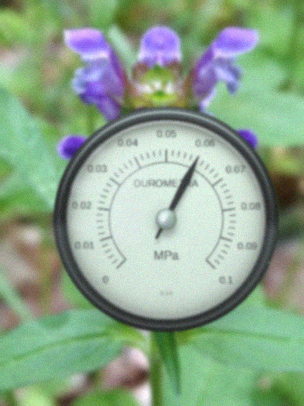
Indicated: 0.06
